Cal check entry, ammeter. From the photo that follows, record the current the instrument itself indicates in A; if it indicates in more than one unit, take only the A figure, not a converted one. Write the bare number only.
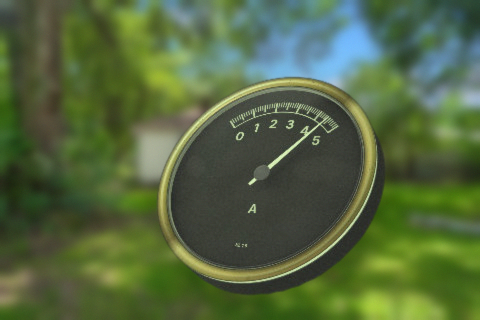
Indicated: 4.5
